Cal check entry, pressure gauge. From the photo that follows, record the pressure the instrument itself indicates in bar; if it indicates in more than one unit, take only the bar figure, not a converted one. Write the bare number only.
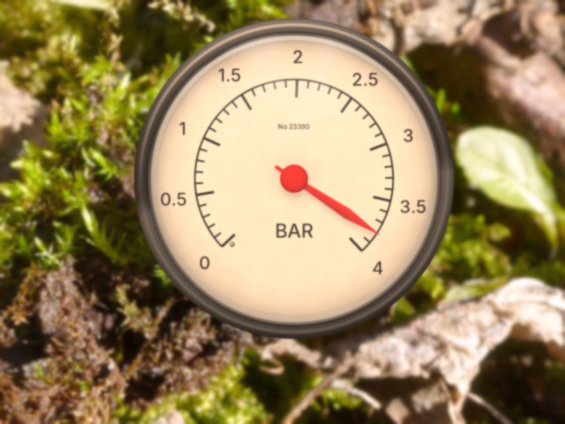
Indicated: 3.8
